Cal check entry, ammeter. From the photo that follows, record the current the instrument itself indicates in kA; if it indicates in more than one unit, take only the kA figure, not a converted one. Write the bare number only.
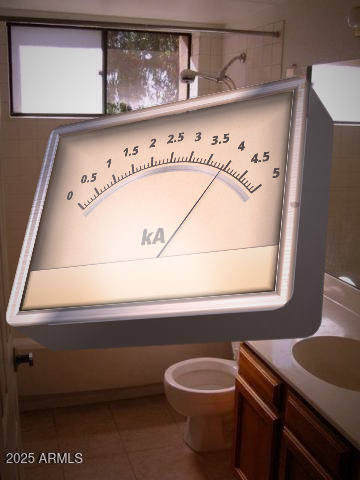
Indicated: 4
